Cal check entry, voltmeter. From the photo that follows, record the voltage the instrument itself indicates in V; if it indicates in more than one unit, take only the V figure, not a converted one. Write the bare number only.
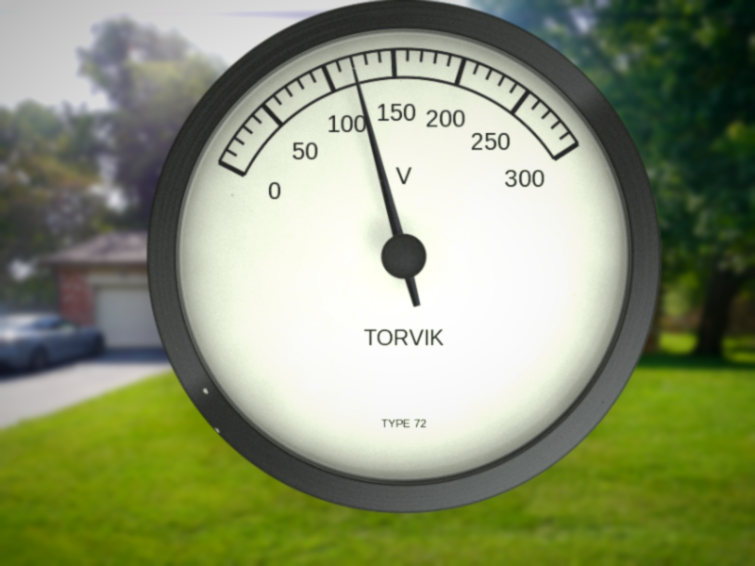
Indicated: 120
